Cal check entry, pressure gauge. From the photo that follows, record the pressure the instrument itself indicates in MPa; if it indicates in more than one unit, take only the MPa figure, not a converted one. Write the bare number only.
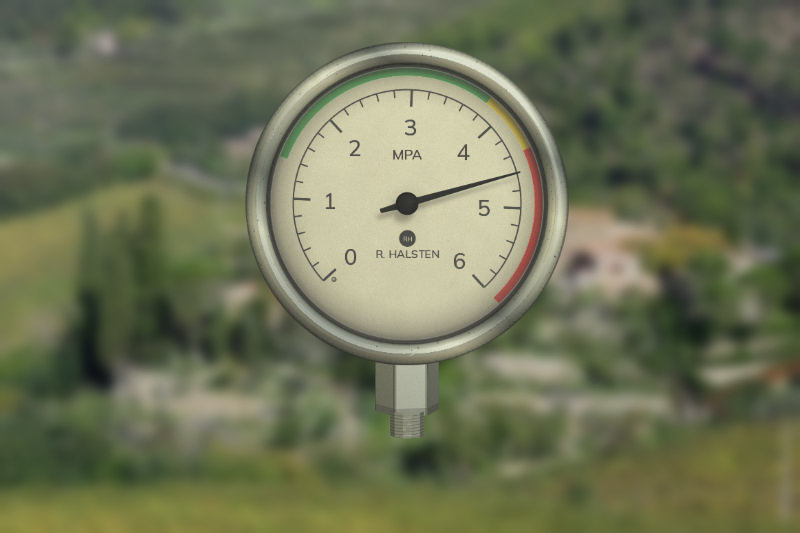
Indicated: 4.6
